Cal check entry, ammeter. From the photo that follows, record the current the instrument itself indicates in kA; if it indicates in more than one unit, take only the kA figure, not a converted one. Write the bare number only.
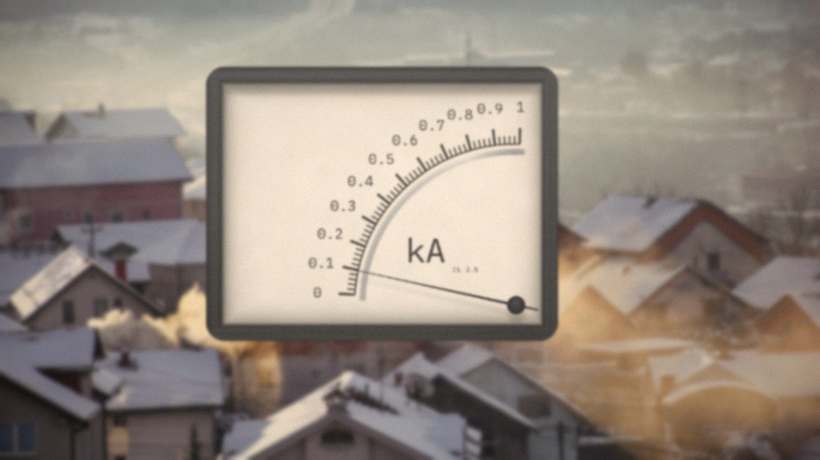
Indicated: 0.1
